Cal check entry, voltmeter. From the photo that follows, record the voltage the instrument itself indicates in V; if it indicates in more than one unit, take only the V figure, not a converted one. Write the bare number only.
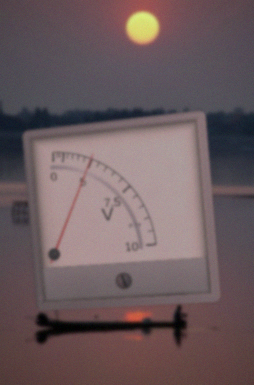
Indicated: 5
